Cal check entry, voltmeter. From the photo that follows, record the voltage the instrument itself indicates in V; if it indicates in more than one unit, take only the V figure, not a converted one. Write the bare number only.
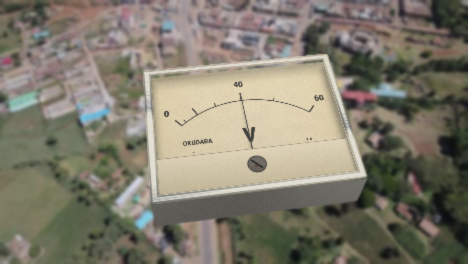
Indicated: 40
